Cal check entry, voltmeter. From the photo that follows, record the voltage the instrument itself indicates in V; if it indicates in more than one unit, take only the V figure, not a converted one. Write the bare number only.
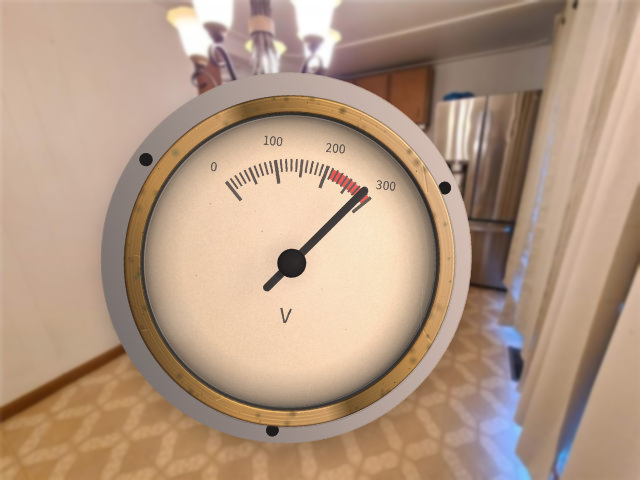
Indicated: 280
